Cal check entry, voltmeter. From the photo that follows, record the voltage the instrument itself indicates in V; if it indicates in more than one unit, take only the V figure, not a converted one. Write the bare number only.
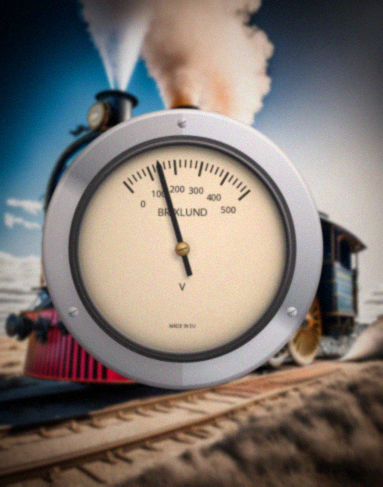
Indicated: 140
